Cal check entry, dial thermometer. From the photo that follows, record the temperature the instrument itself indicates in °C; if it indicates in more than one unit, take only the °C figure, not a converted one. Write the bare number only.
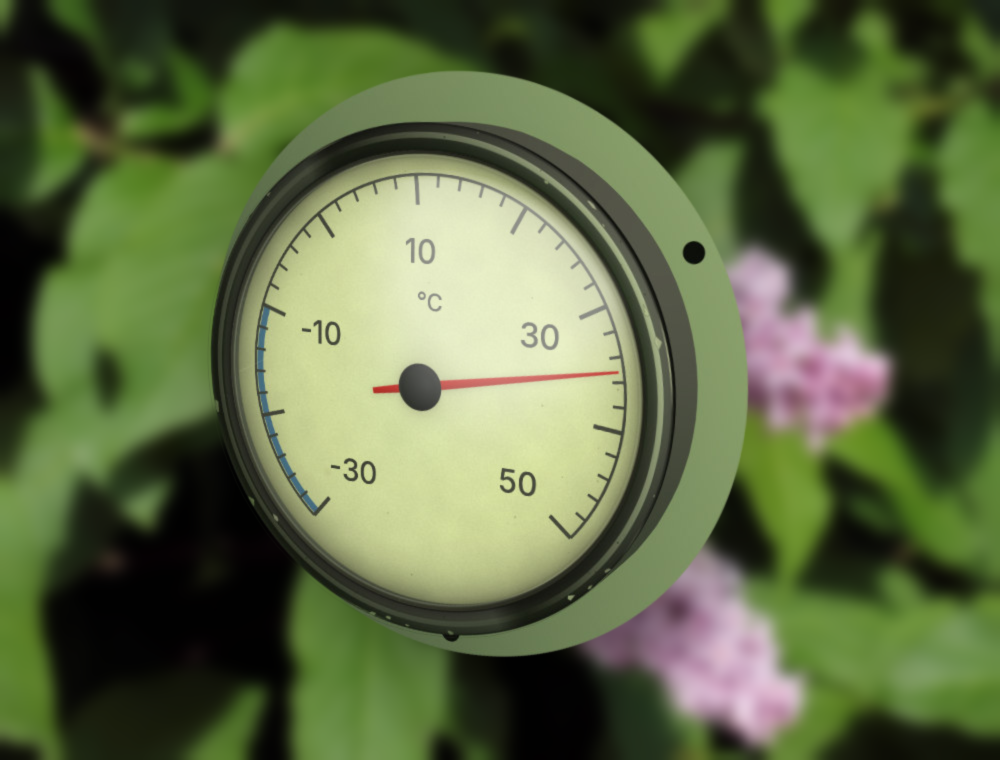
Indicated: 35
